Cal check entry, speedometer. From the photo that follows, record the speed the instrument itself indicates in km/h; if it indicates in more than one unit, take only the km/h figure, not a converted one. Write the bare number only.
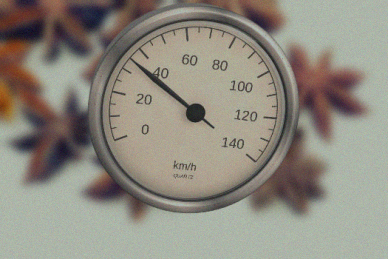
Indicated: 35
